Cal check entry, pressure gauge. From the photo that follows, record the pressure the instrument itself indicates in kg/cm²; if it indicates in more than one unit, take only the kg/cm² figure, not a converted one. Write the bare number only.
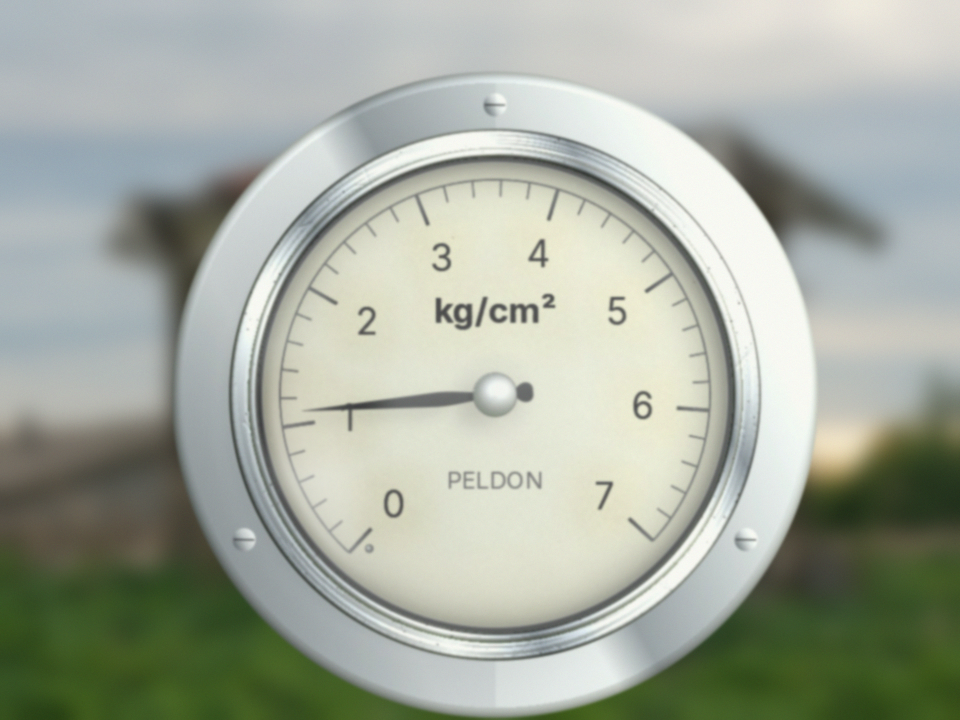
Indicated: 1.1
